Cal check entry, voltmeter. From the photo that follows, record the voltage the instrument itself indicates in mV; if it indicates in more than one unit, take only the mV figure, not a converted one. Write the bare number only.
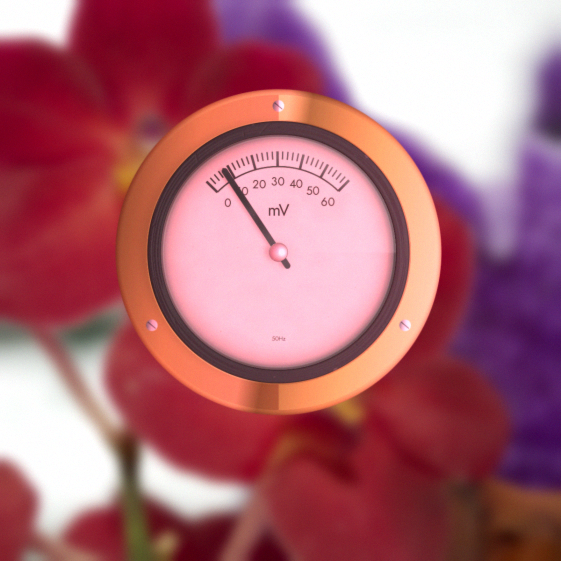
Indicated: 8
